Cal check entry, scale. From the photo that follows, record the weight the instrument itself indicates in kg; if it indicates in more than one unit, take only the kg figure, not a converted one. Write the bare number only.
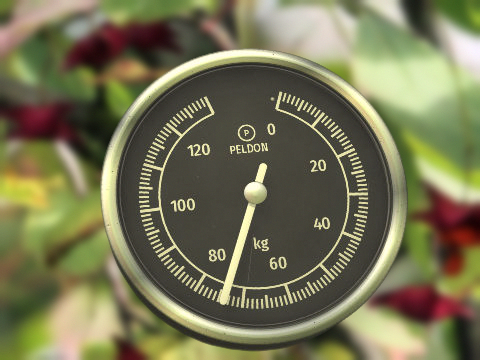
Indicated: 74
